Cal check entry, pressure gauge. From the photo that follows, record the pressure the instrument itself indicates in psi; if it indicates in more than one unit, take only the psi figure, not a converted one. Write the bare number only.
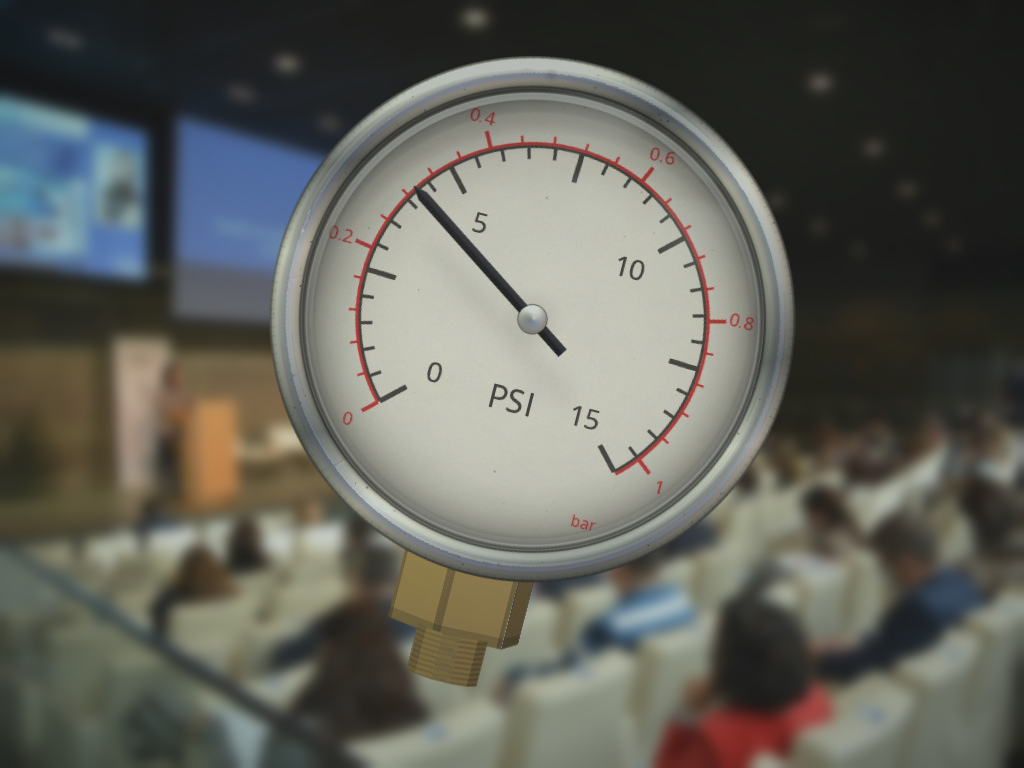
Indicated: 4.25
